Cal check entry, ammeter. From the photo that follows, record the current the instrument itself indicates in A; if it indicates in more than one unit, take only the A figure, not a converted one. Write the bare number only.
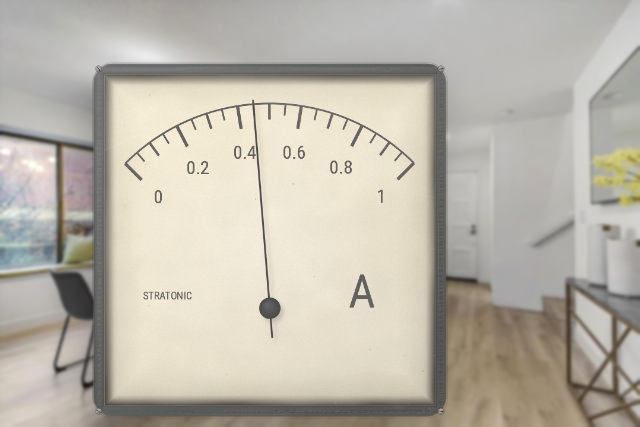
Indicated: 0.45
